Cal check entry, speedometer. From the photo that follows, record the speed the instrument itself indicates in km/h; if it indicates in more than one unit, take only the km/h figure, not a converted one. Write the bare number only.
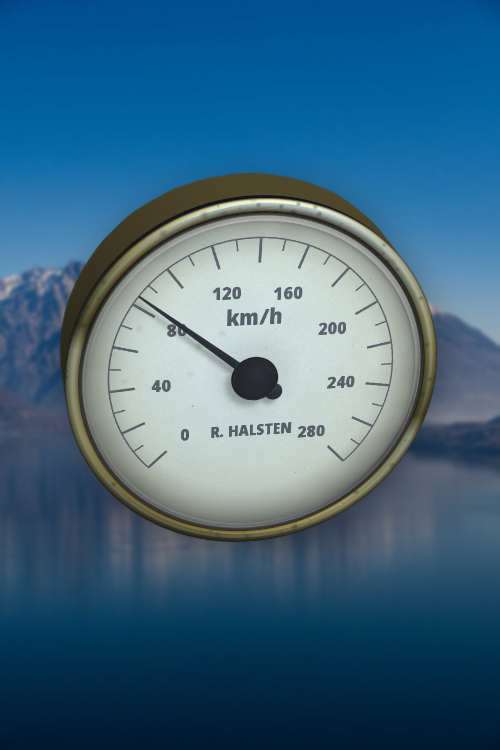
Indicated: 85
